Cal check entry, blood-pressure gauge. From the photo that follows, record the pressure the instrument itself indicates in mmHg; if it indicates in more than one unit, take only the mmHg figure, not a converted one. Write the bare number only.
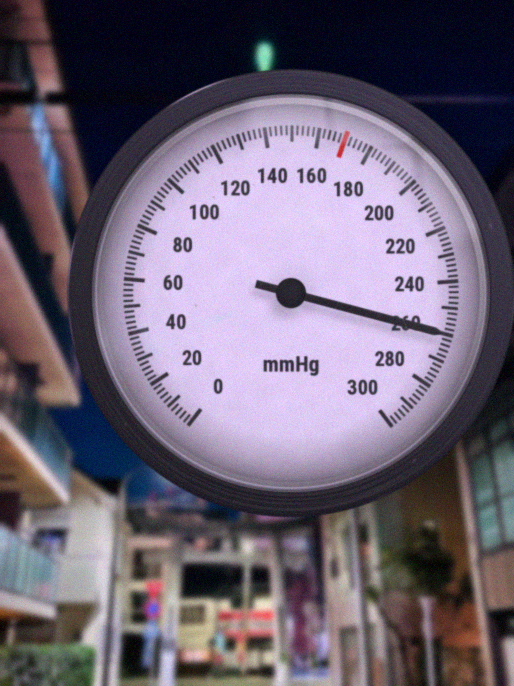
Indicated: 260
